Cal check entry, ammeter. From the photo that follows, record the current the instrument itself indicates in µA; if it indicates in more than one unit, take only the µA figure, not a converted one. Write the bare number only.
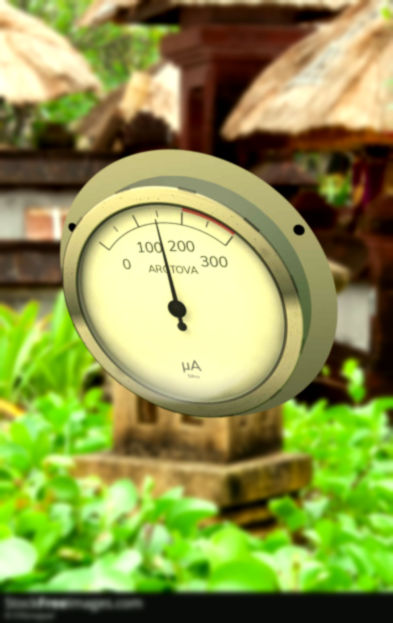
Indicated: 150
